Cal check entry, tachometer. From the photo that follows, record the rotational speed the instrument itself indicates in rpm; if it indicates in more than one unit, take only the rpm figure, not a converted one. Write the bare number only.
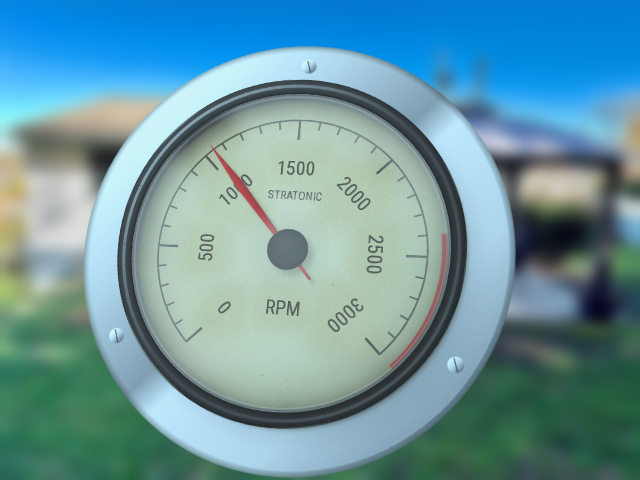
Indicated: 1050
